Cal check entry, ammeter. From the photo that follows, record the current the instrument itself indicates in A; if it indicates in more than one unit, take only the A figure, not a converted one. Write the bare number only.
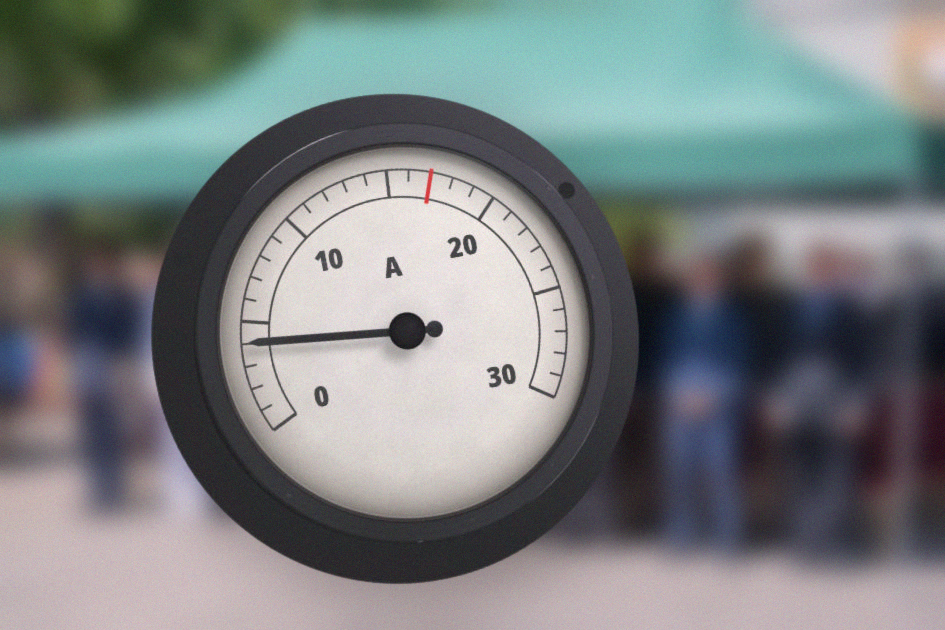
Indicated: 4
